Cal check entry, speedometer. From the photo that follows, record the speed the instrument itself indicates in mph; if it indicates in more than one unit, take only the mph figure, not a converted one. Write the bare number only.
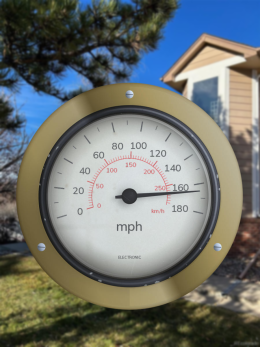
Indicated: 165
